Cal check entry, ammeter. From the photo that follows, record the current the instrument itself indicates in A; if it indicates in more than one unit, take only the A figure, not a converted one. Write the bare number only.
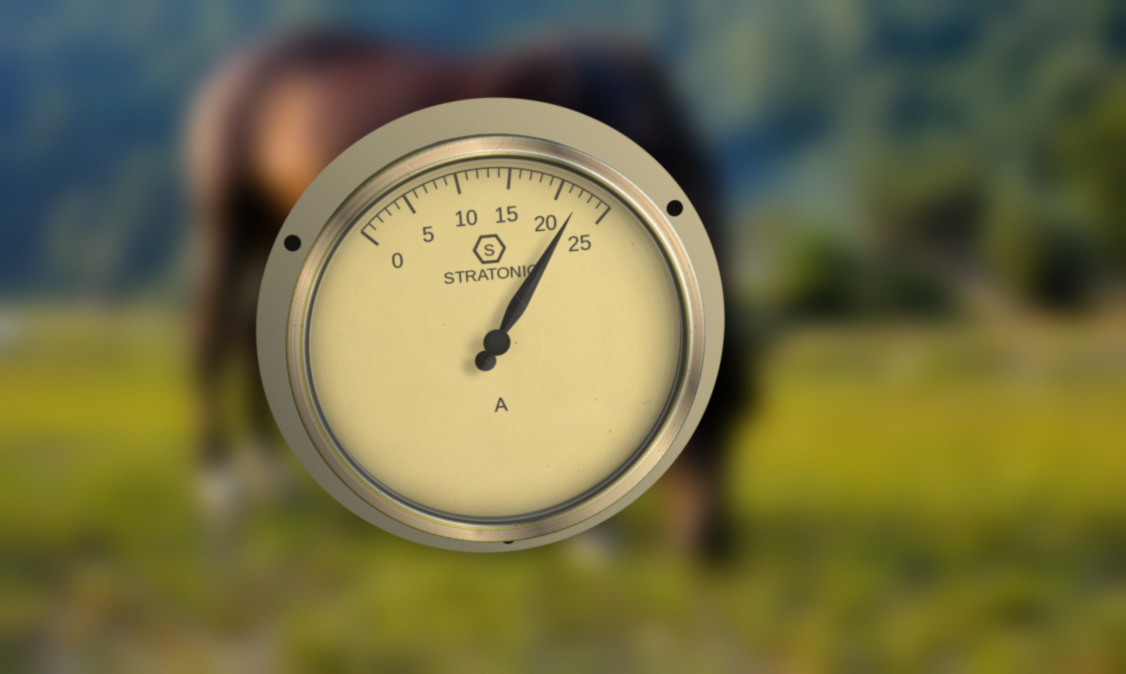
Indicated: 22
